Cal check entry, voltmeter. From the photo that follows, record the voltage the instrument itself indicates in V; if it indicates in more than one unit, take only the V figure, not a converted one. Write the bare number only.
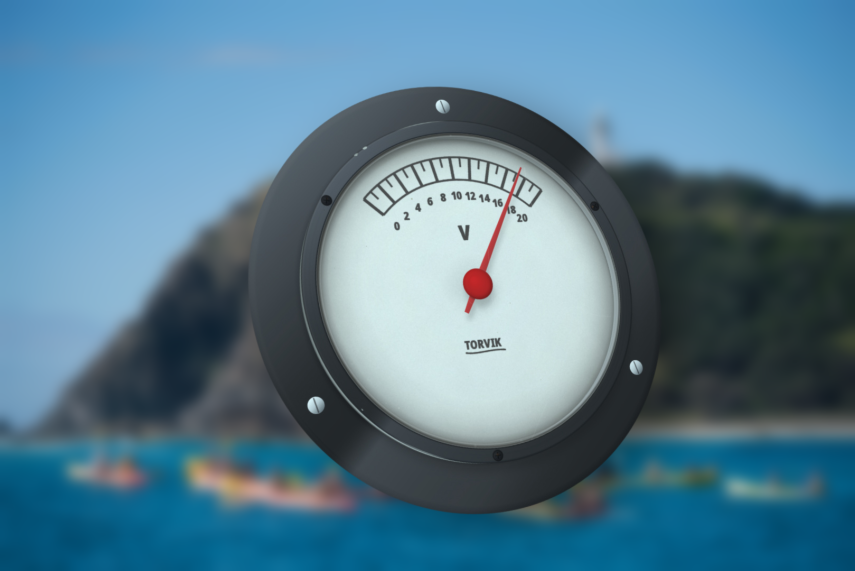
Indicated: 17
